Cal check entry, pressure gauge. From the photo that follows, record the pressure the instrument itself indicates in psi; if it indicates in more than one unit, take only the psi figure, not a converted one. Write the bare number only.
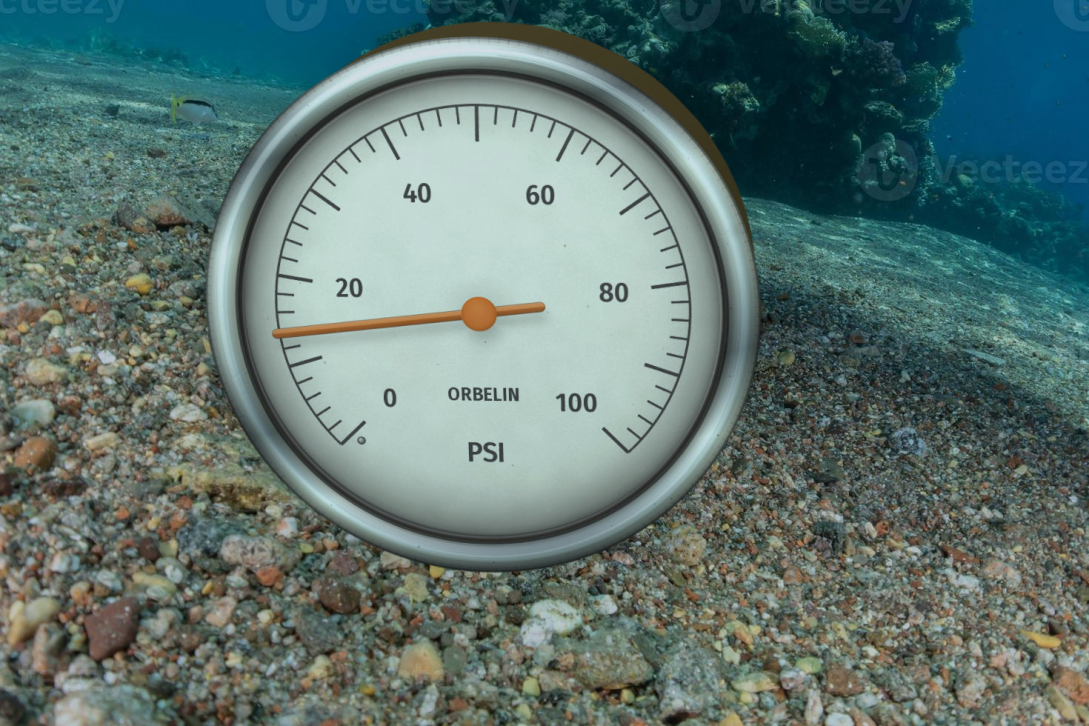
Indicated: 14
